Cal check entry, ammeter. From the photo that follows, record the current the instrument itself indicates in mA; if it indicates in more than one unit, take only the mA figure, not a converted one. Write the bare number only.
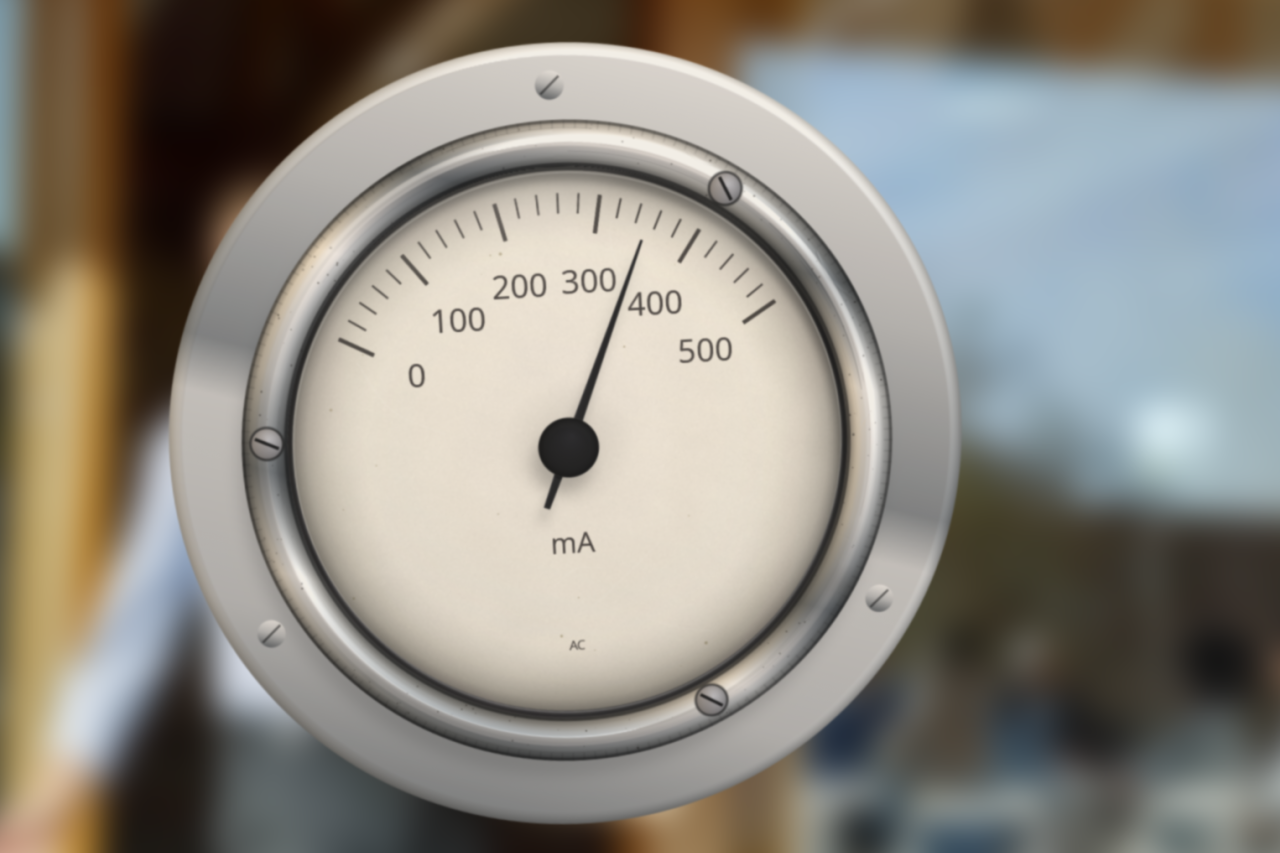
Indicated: 350
